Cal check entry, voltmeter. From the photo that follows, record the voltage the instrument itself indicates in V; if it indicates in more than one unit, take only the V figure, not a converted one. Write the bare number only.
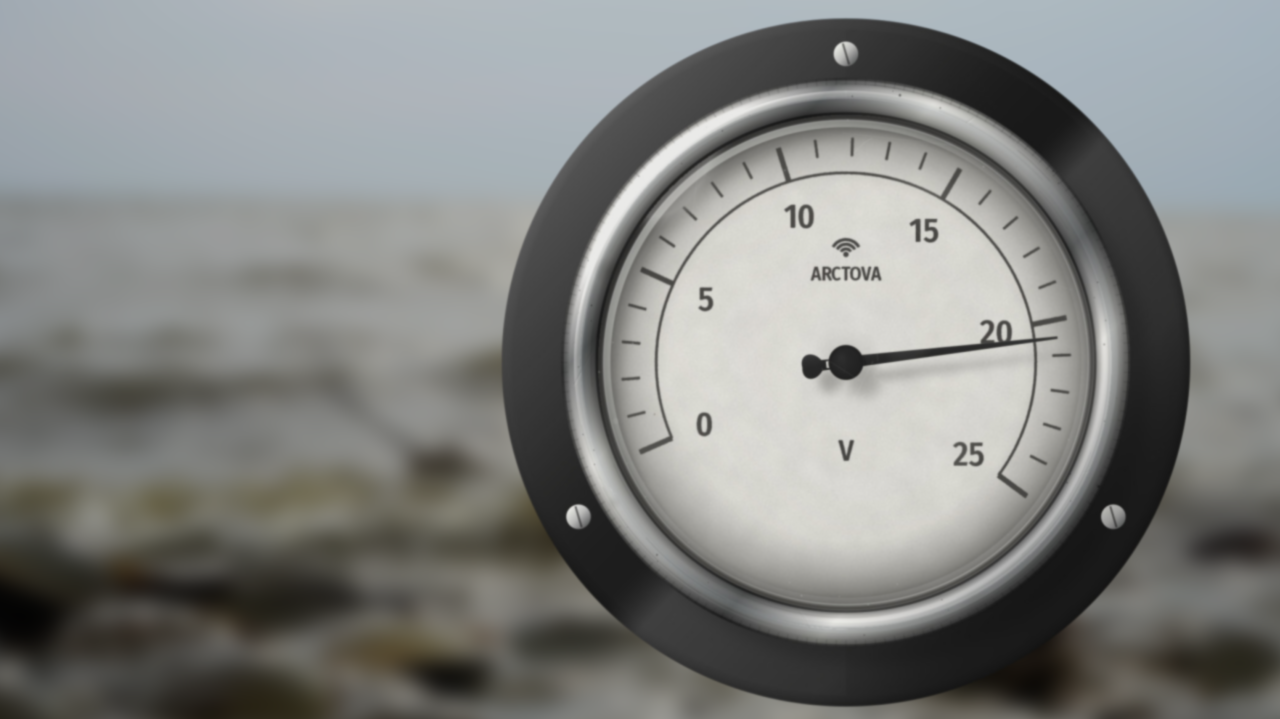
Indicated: 20.5
